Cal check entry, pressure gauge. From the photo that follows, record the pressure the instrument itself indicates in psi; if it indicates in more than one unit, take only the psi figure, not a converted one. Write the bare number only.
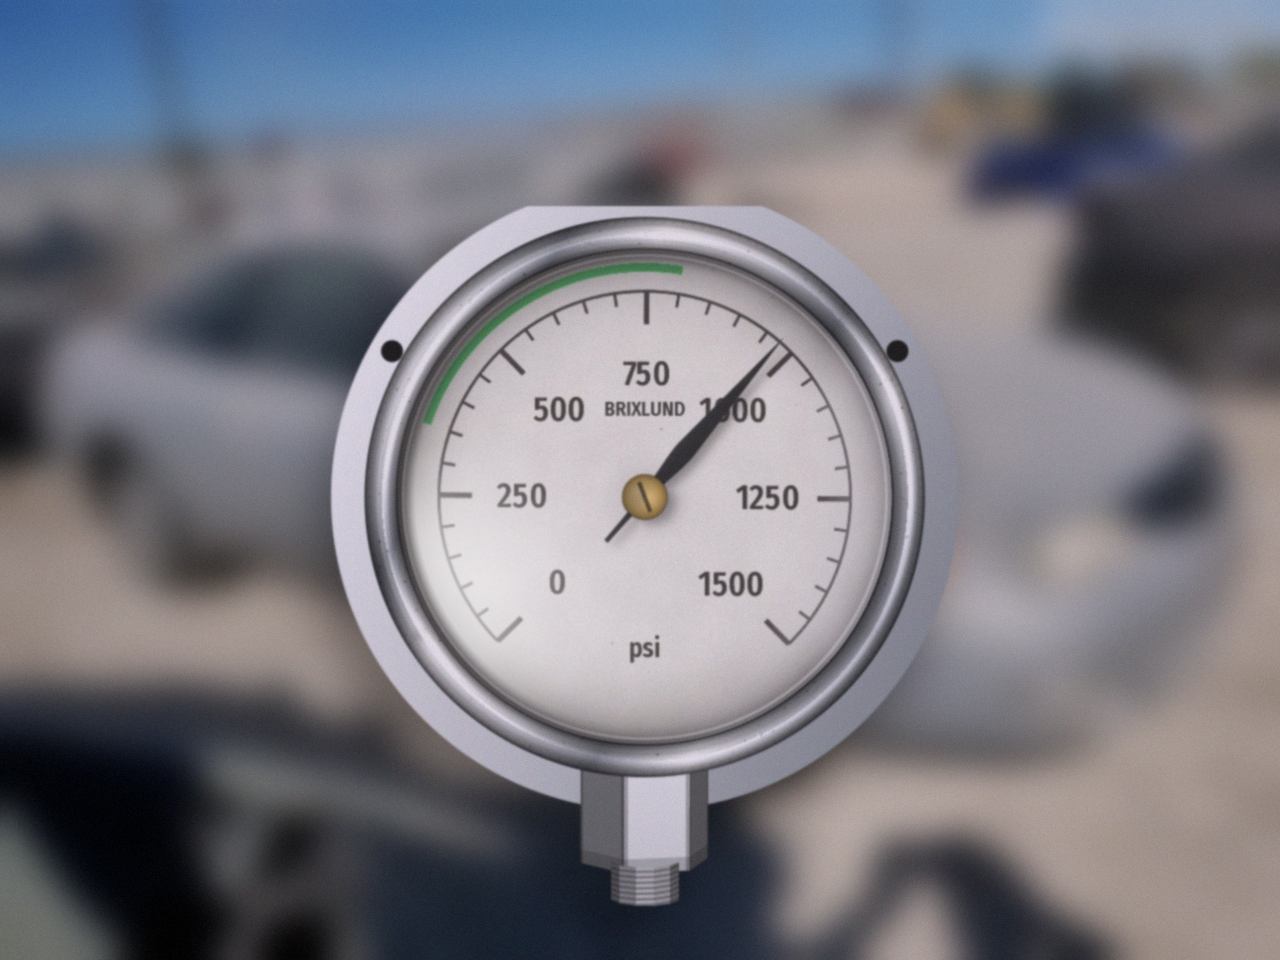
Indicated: 975
